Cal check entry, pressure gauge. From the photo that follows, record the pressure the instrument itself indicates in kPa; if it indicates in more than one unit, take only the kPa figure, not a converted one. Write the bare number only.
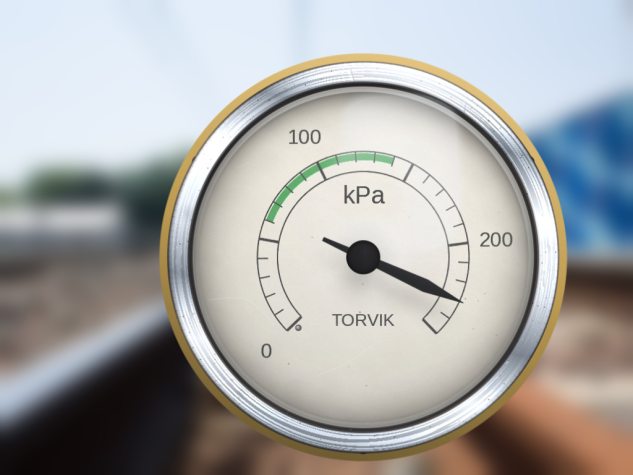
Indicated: 230
